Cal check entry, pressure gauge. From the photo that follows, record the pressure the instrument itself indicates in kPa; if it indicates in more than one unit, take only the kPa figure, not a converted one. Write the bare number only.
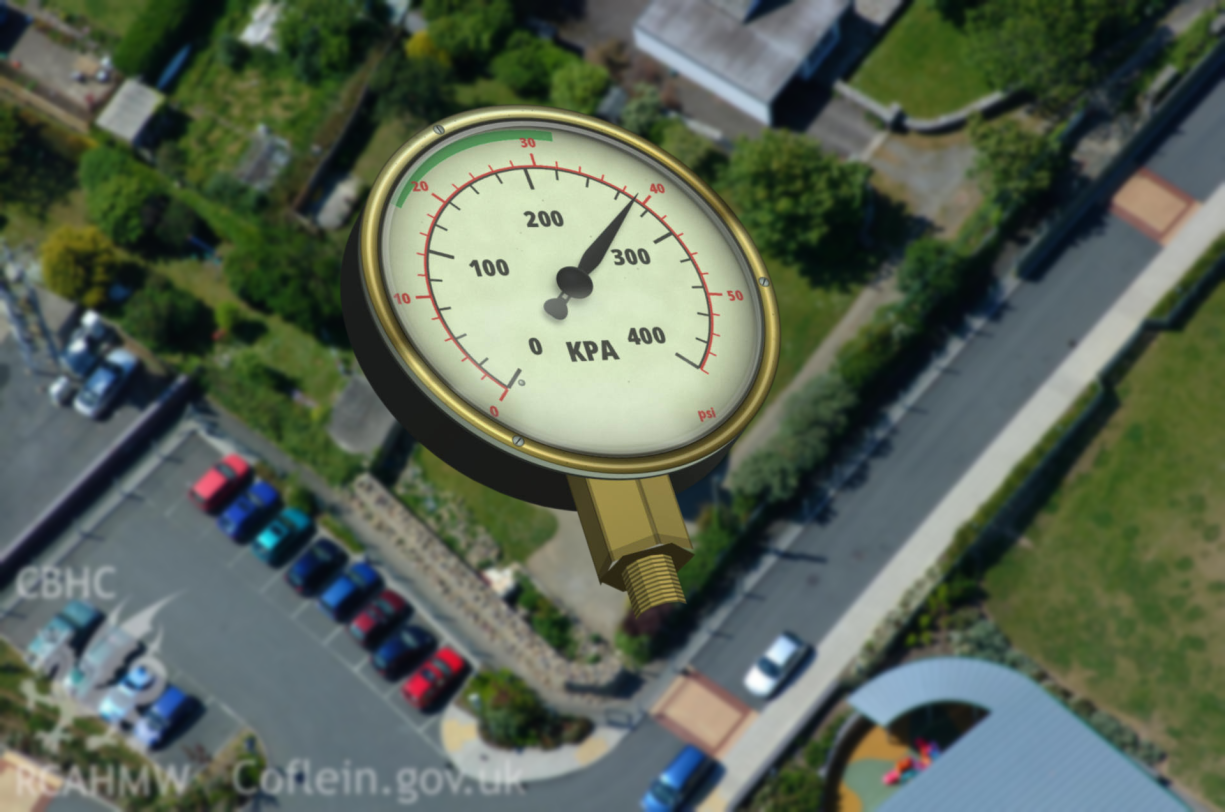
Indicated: 270
